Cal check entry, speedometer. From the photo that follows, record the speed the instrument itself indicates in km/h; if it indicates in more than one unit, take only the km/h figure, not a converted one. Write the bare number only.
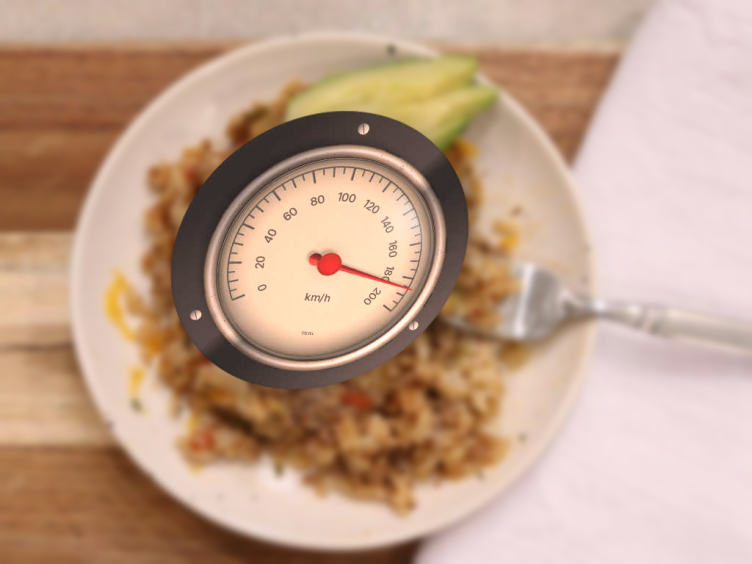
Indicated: 185
